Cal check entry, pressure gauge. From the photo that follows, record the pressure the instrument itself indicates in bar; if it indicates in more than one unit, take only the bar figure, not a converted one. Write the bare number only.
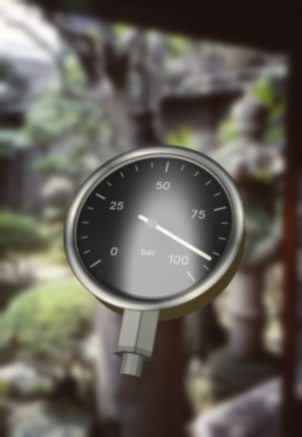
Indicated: 92.5
